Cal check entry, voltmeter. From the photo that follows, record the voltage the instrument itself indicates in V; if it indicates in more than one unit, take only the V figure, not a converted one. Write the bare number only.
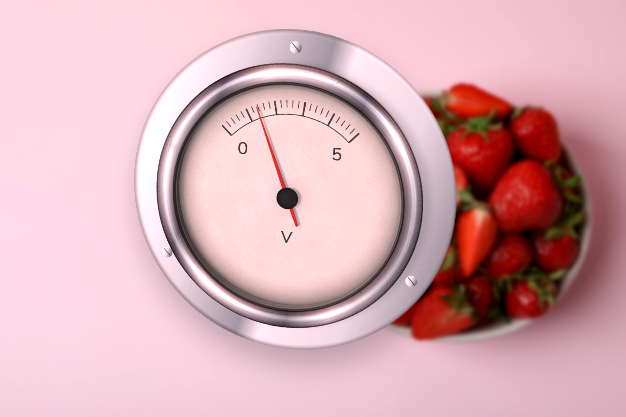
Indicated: 1.4
